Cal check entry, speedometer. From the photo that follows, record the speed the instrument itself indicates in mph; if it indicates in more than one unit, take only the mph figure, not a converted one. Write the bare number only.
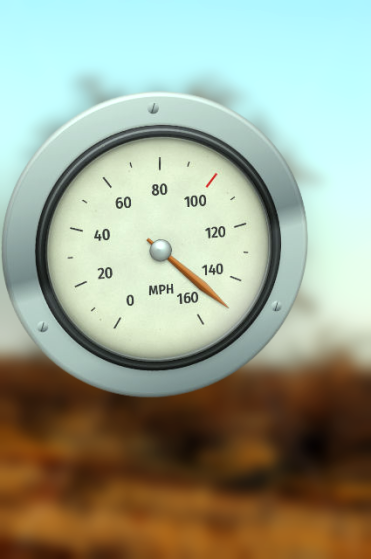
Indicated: 150
